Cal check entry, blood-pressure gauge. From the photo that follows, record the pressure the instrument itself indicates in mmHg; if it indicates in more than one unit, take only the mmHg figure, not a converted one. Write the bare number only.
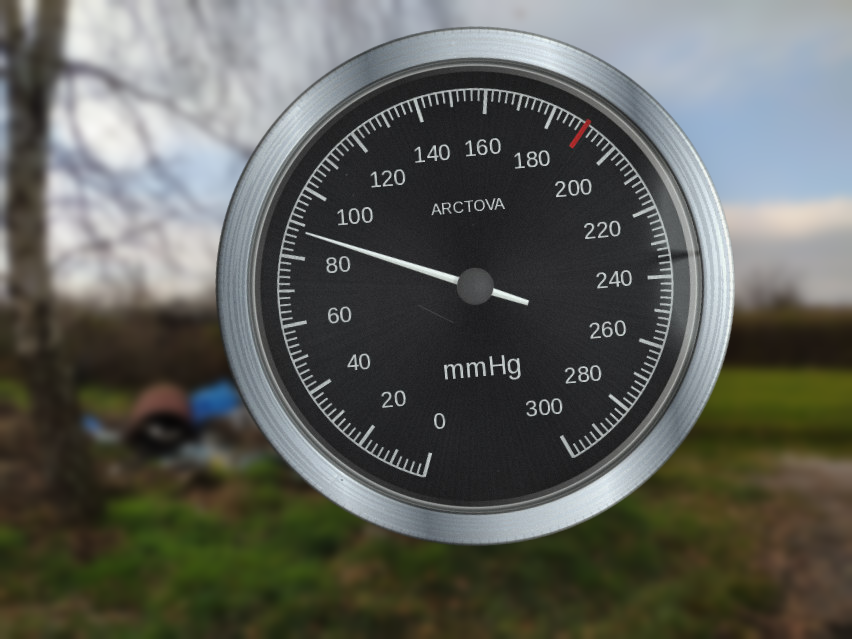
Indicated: 88
